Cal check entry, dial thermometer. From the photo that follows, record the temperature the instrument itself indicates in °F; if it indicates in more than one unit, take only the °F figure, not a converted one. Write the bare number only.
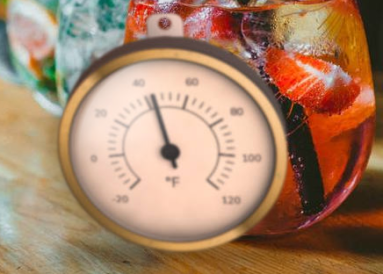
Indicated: 44
